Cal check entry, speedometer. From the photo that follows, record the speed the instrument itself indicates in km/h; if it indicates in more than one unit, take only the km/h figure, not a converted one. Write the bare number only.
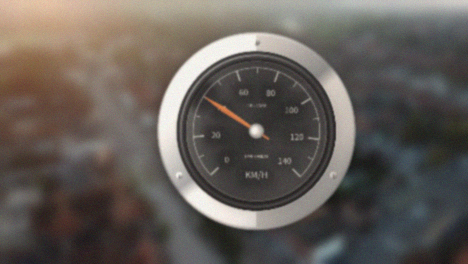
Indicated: 40
